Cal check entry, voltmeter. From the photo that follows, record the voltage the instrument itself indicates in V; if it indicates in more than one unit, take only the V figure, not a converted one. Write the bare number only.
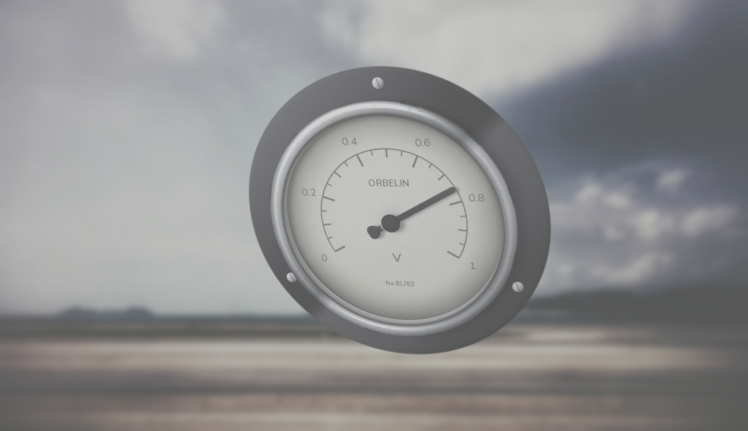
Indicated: 0.75
